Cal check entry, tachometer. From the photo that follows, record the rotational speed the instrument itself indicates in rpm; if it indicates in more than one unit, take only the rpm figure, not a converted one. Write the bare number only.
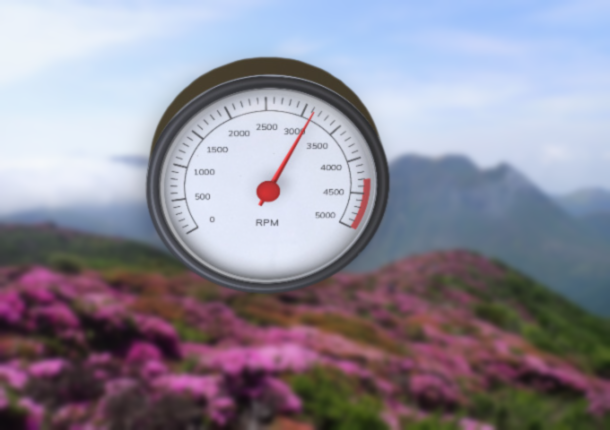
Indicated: 3100
